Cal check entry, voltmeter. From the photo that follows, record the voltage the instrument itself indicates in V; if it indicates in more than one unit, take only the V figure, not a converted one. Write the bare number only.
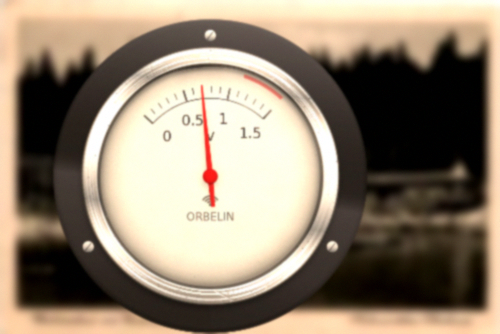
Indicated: 0.7
